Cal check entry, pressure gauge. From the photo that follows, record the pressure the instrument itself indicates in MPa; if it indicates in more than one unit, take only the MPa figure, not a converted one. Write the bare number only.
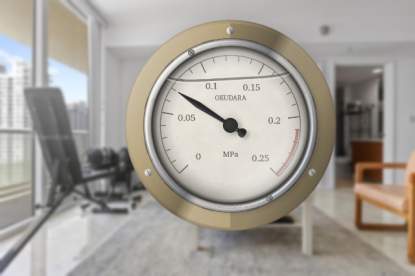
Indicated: 0.07
